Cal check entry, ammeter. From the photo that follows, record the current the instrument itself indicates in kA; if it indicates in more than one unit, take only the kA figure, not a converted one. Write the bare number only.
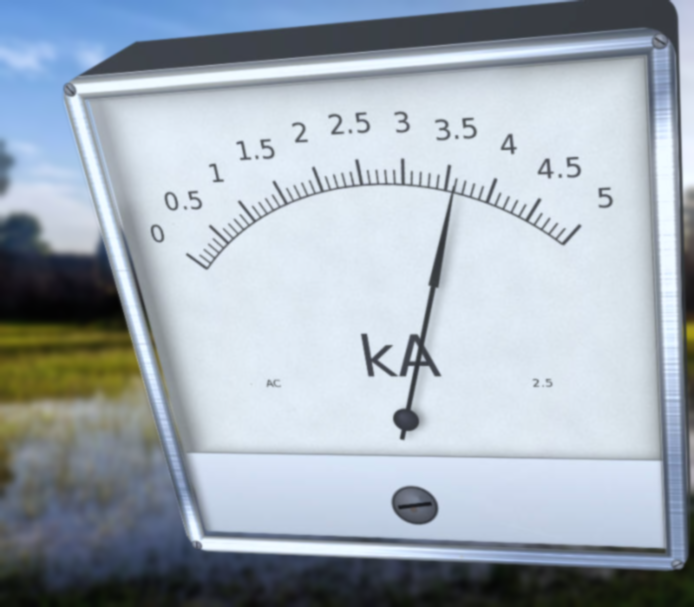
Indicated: 3.6
